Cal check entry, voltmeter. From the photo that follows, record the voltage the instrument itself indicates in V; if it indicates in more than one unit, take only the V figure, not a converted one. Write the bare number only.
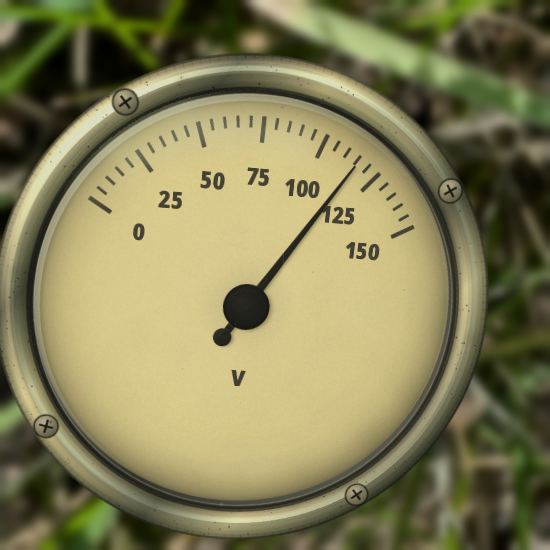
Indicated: 115
